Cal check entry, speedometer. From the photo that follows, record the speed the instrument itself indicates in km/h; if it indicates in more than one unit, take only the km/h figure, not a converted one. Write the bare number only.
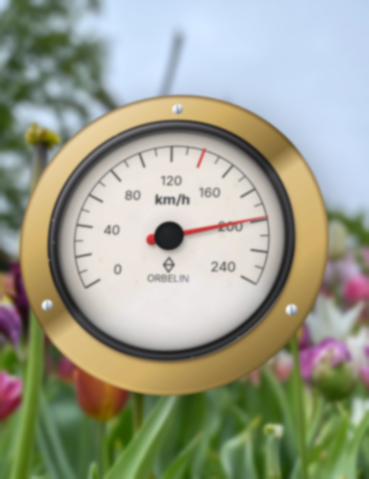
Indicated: 200
